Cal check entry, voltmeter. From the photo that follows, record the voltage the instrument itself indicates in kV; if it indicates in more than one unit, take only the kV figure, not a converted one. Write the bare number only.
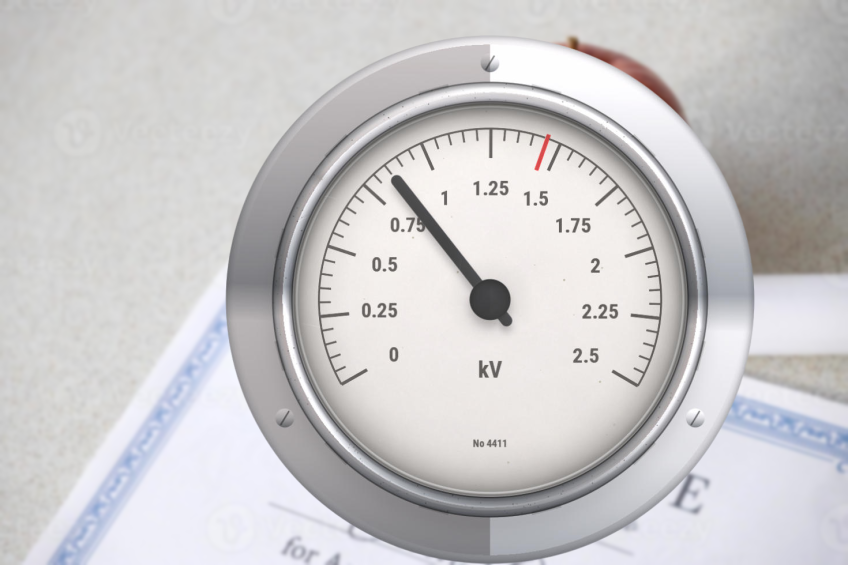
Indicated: 0.85
